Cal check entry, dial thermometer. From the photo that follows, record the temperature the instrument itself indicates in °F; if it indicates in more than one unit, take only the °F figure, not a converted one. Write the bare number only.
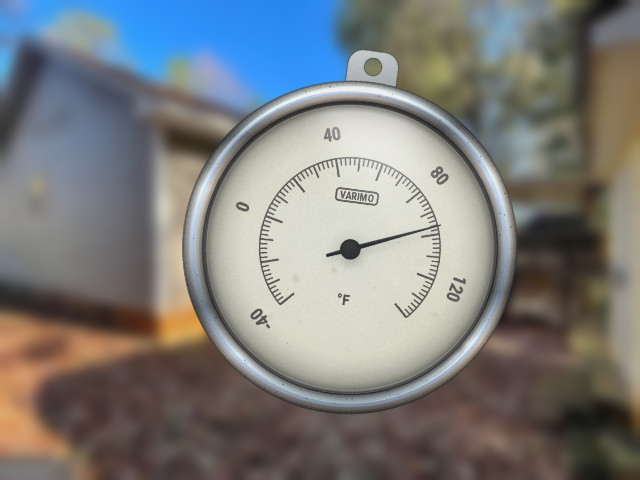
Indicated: 96
